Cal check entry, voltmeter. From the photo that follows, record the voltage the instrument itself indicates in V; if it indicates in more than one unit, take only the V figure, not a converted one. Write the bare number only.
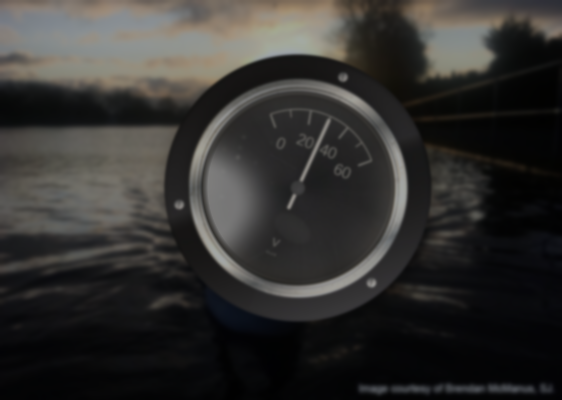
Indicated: 30
